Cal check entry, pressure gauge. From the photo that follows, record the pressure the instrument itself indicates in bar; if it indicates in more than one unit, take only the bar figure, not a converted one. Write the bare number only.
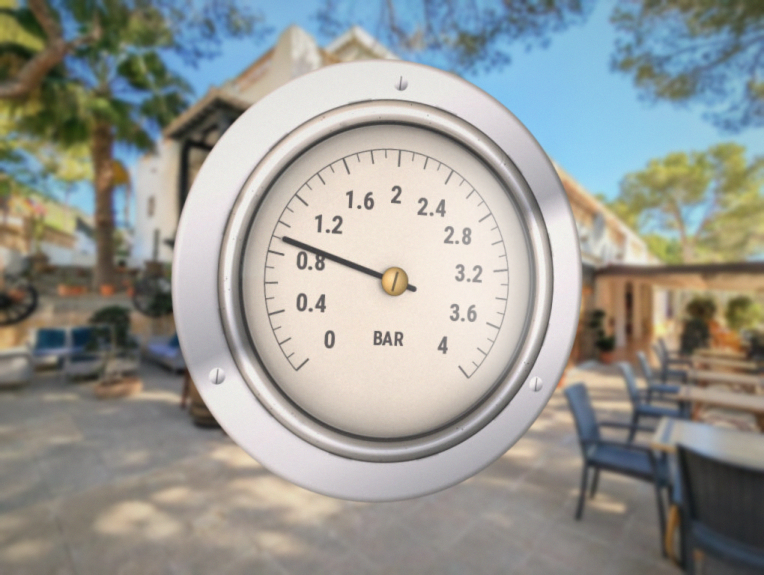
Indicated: 0.9
